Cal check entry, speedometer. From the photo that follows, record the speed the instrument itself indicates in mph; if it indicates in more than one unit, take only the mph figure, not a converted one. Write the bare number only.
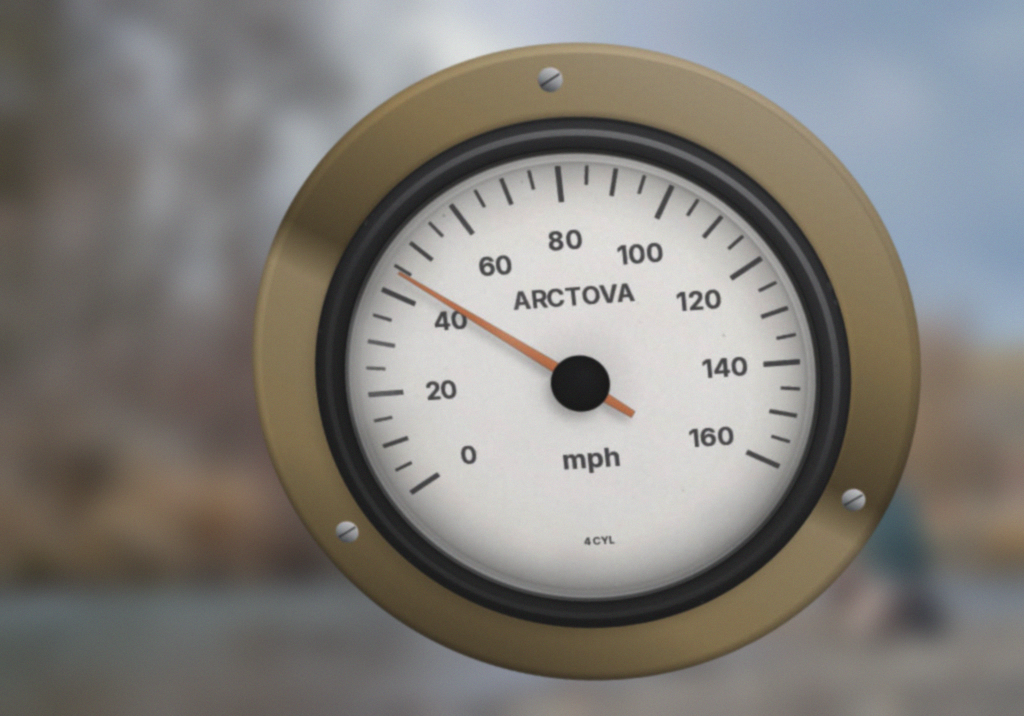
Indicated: 45
